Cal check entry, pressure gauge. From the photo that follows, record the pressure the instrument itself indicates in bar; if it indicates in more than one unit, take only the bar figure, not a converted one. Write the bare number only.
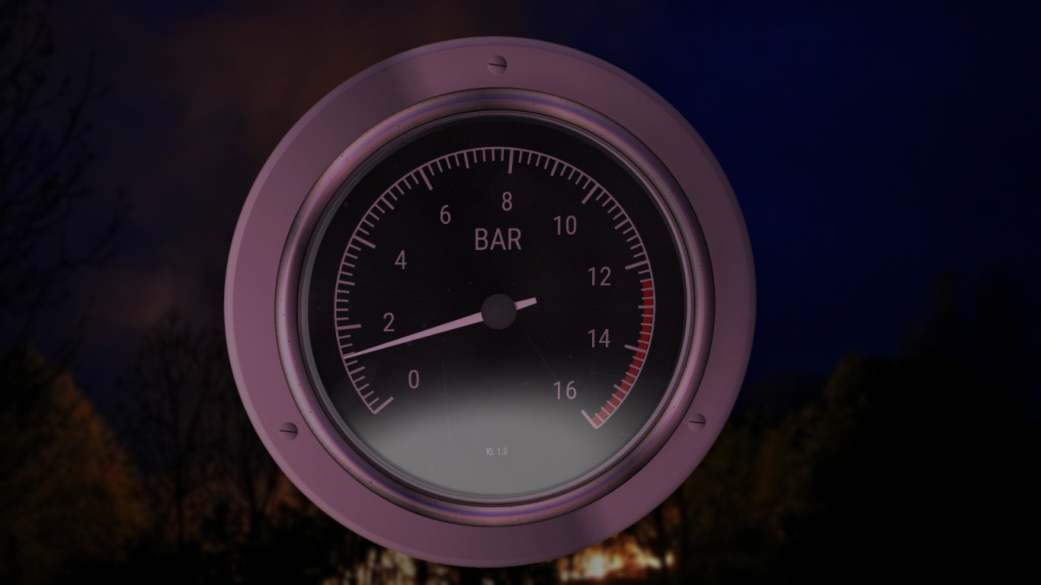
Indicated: 1.4
